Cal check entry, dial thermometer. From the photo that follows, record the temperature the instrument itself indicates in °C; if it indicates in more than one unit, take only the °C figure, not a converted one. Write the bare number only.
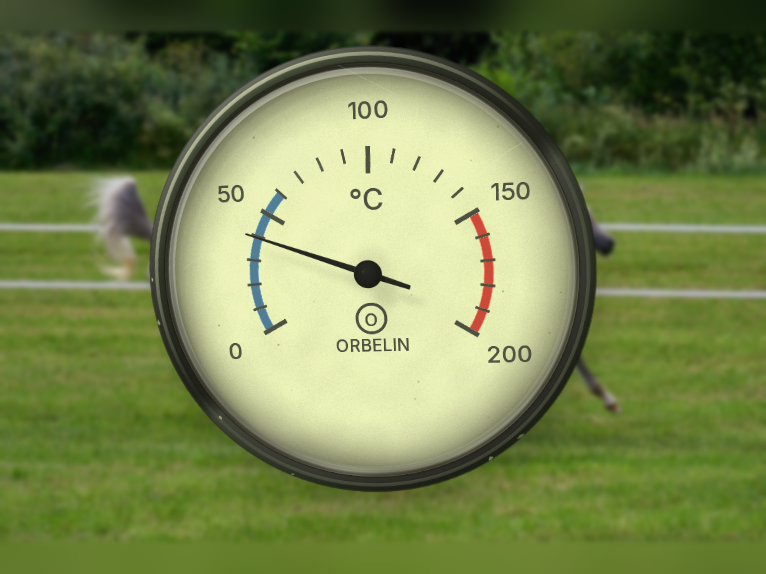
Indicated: 40
